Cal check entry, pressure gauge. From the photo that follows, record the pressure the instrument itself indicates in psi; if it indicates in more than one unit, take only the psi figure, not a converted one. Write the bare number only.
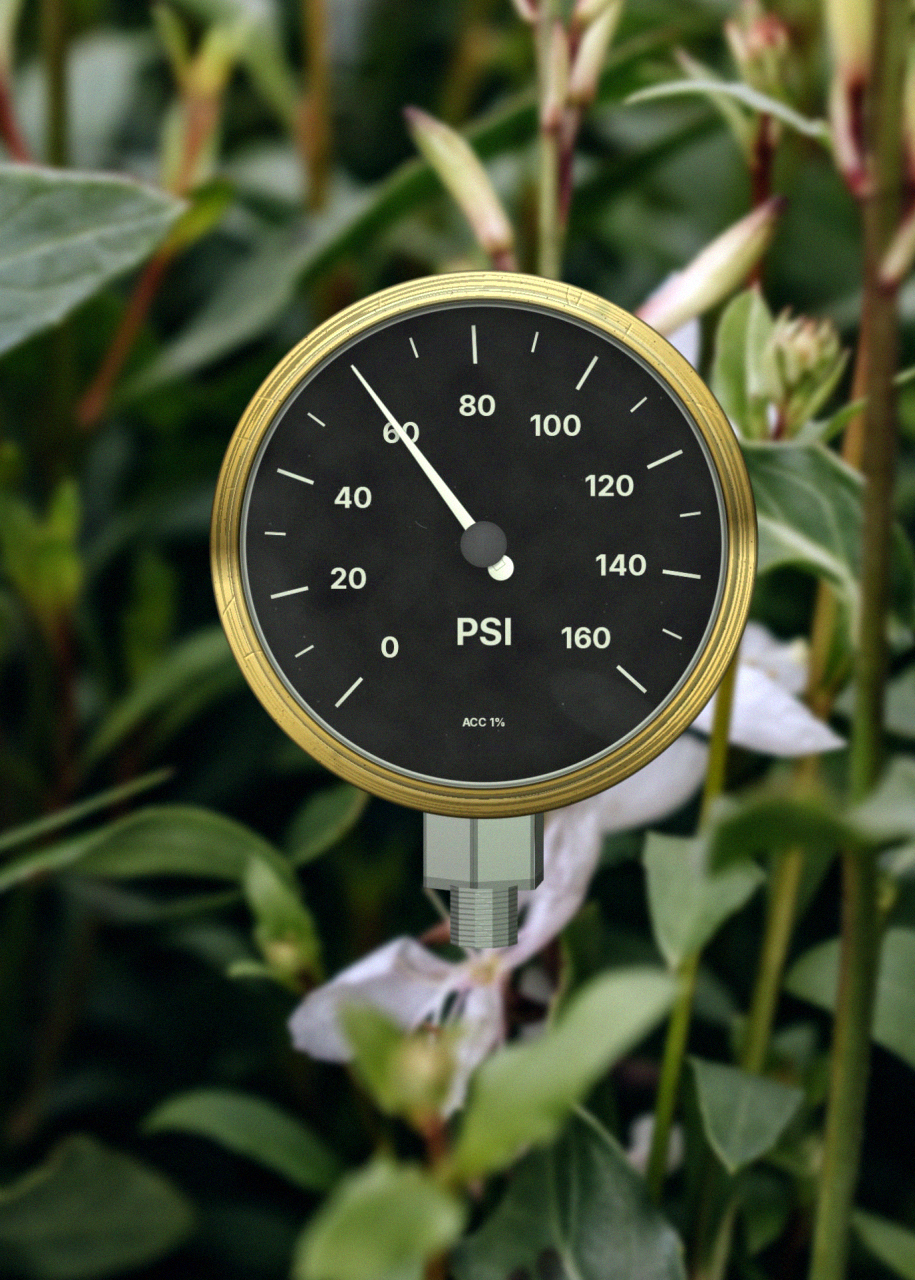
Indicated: 60
